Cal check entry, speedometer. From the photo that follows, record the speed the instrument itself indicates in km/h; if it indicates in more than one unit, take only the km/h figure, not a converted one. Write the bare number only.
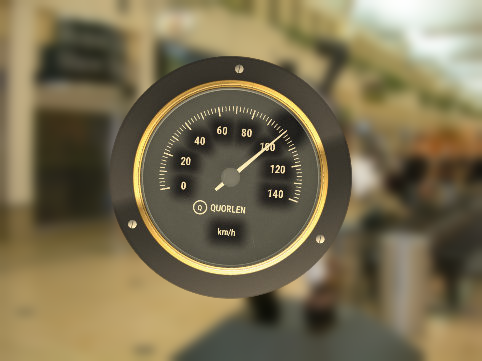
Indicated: 100
